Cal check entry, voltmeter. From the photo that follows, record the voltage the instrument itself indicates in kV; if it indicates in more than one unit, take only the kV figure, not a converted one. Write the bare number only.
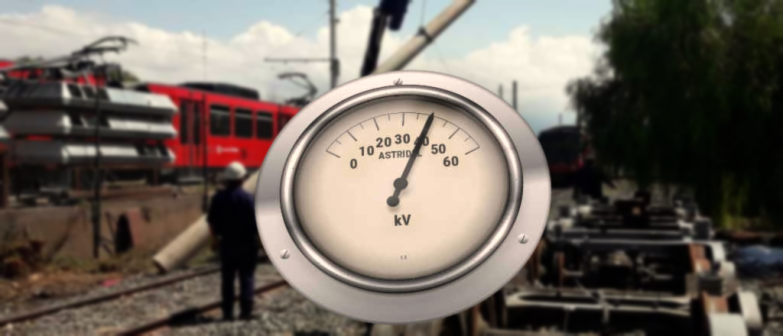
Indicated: 40
